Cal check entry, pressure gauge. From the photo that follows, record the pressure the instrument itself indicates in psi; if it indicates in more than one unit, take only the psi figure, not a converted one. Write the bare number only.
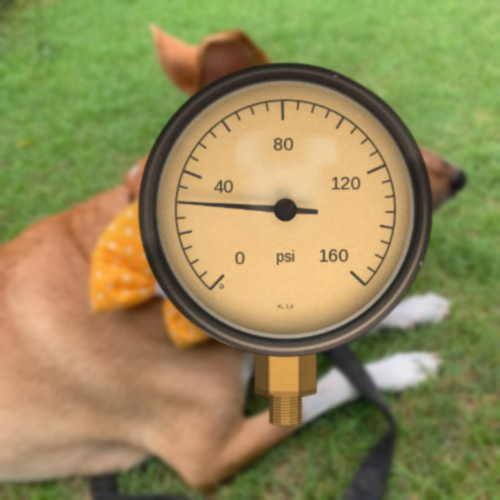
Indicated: 30
